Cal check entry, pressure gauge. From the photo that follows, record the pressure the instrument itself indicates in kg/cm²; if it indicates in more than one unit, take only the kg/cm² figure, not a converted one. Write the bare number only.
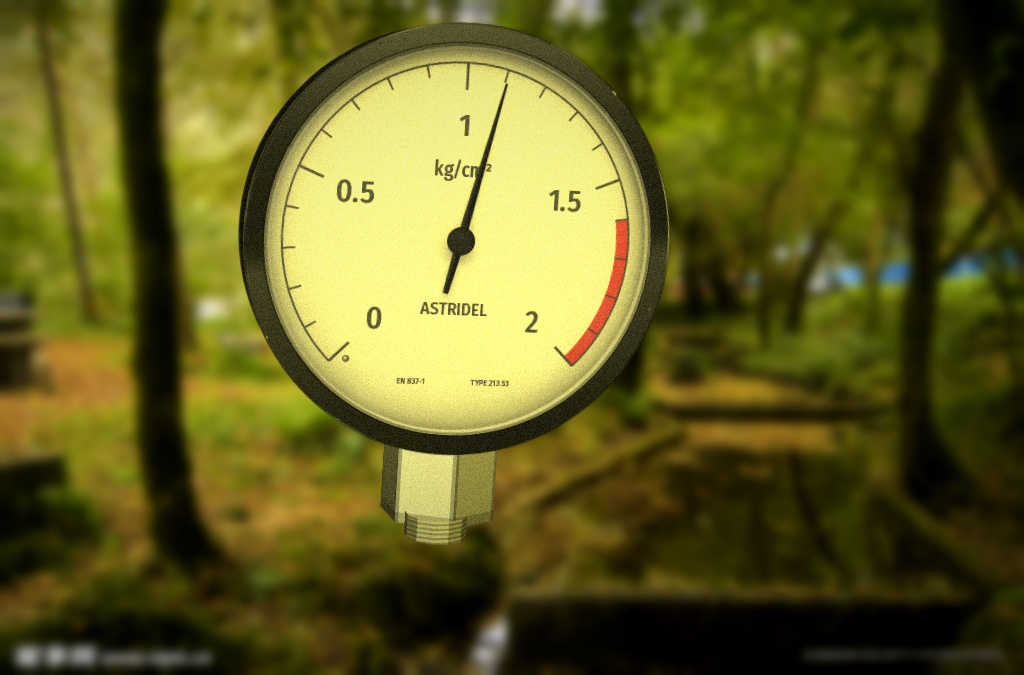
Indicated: 1.1
